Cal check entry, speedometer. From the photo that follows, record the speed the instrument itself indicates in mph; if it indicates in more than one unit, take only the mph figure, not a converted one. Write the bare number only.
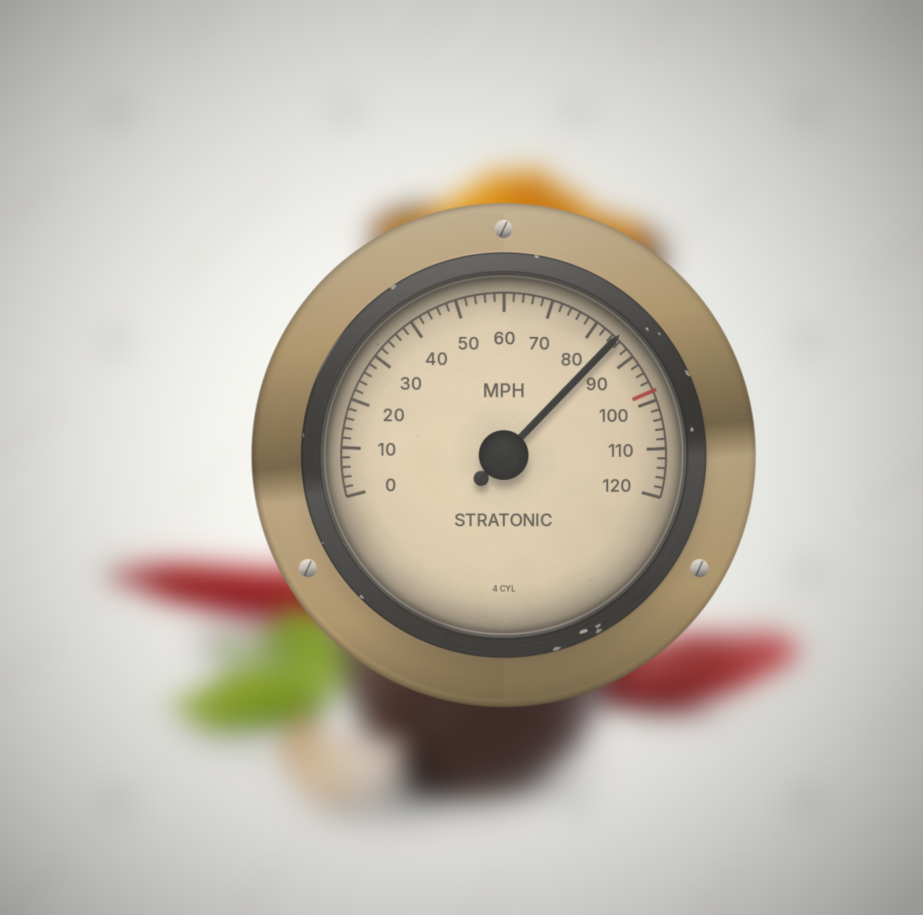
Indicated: 85
